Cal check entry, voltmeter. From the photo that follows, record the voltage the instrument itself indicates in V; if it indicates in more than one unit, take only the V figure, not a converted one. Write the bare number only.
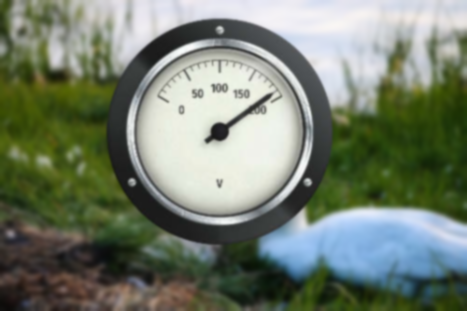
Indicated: 190
